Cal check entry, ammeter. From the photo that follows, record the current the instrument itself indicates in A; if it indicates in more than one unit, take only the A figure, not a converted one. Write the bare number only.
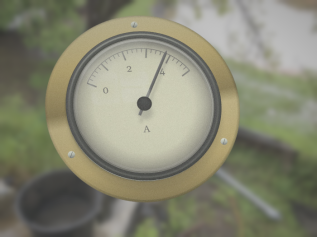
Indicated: 3.8
